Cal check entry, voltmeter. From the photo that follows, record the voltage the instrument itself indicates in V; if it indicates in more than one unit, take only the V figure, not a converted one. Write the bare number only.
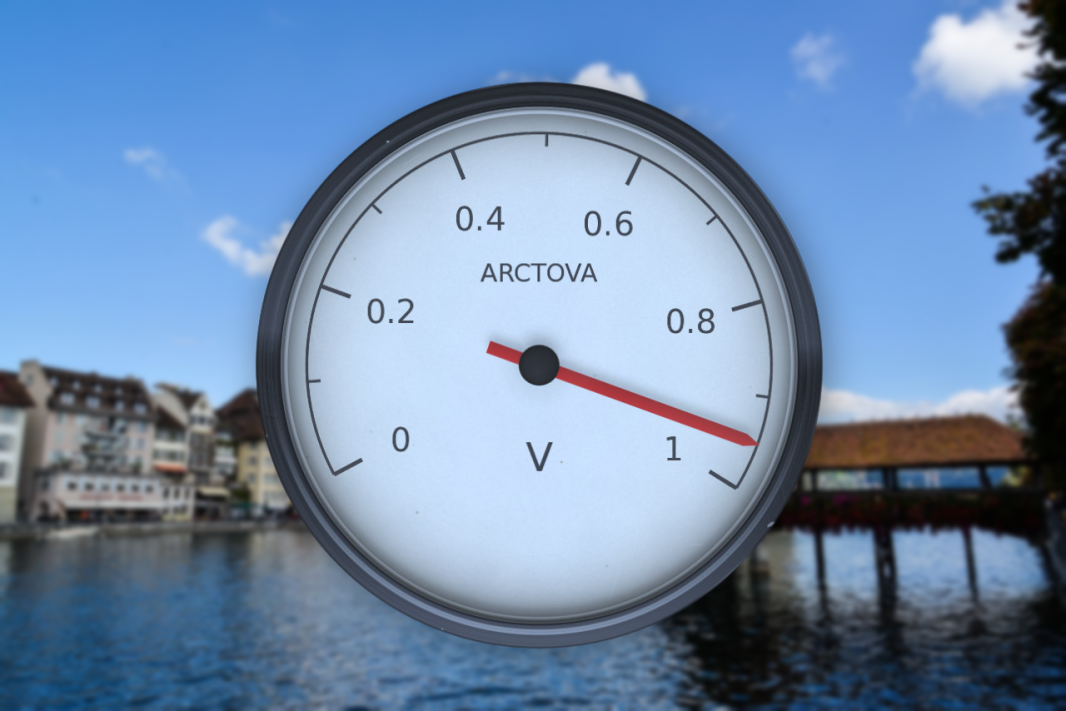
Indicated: 0.95
